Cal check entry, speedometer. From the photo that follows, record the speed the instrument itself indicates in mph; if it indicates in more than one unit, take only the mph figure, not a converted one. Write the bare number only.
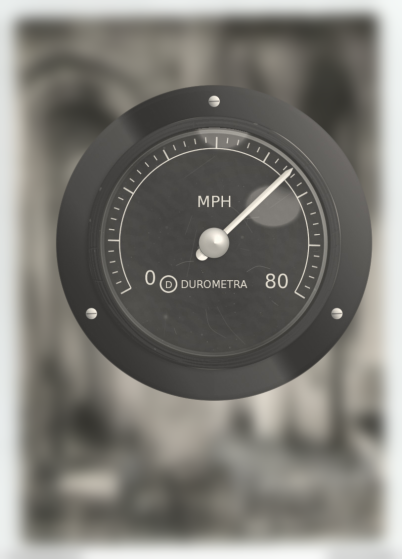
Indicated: 55
